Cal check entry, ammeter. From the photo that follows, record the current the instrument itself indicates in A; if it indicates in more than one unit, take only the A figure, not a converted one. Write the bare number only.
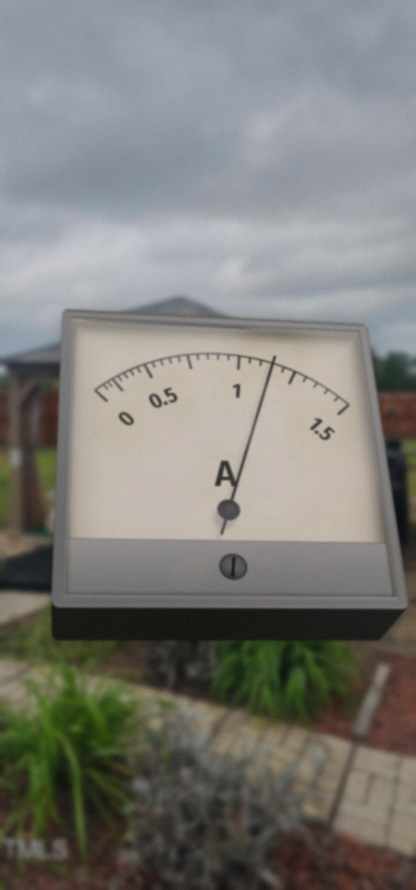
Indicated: 1.15
